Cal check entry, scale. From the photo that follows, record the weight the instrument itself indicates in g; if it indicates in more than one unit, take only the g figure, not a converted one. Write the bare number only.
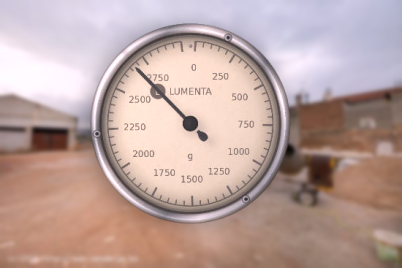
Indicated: 2675
